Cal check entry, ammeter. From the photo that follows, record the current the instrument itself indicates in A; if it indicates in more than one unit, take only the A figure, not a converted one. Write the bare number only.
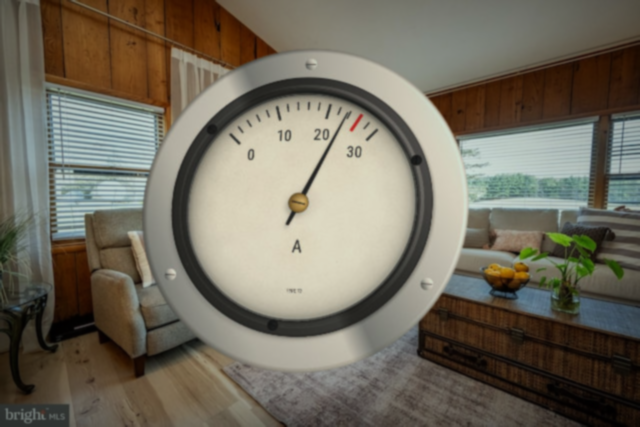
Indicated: 24
